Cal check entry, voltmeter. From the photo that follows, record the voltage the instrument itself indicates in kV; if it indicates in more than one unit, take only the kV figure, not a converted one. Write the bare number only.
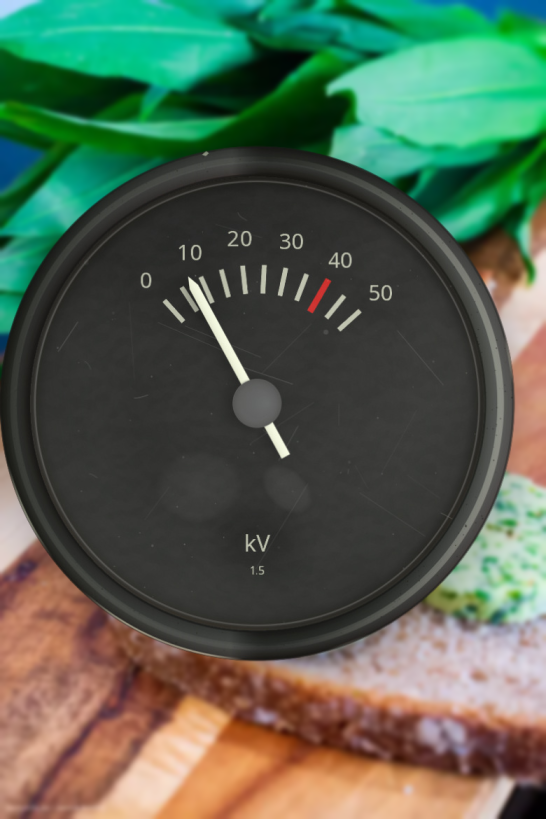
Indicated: 7.5
